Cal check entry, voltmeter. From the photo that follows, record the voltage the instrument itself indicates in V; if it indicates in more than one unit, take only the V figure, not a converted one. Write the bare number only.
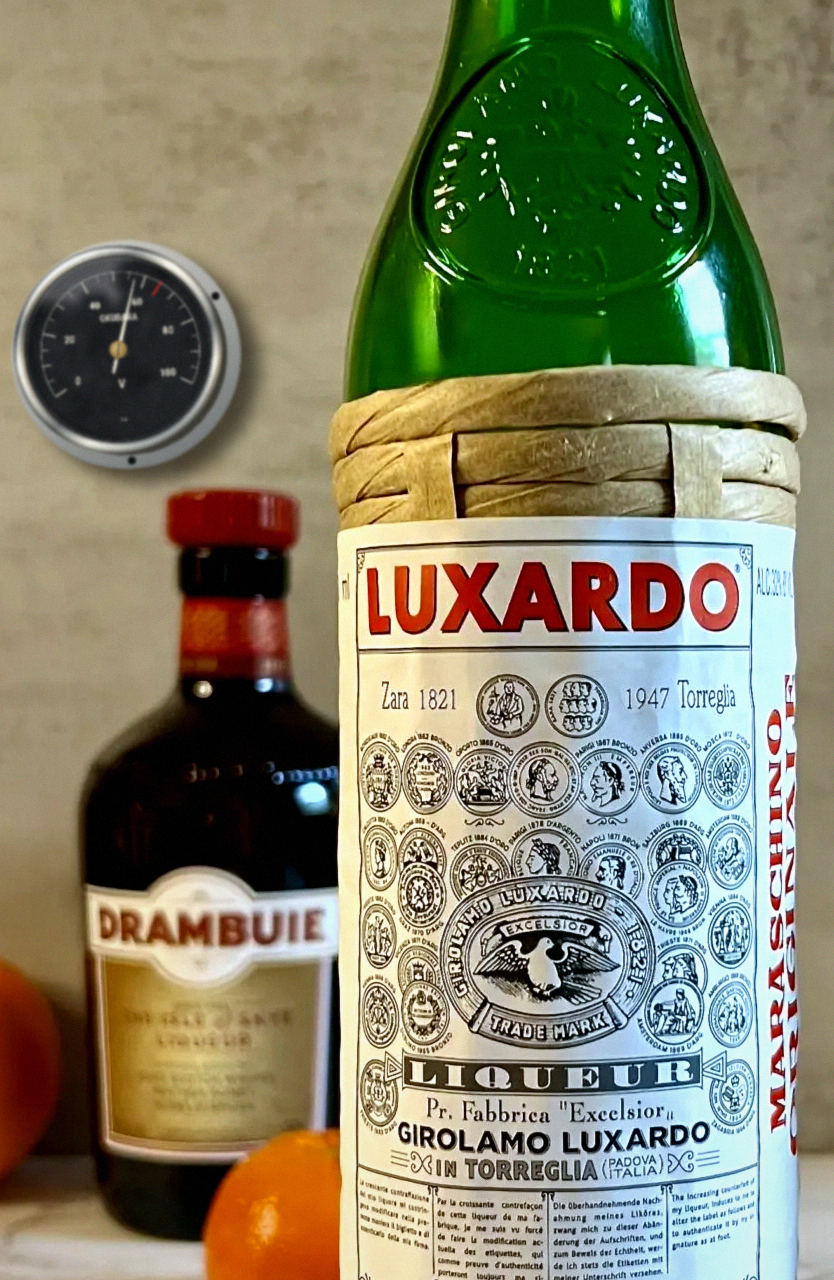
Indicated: 57.5
